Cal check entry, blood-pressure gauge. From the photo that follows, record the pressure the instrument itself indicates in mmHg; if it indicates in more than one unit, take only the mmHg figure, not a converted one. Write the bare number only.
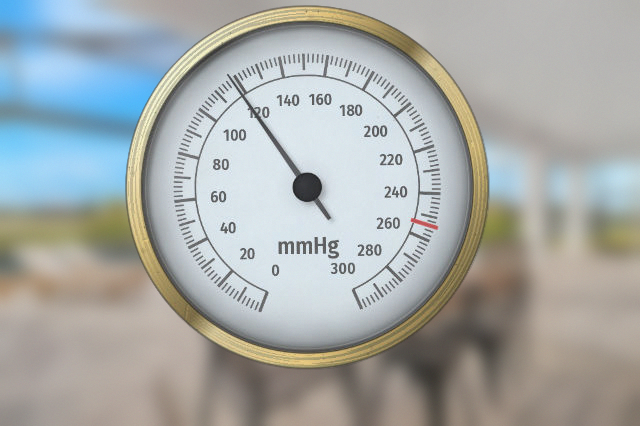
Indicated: 118
